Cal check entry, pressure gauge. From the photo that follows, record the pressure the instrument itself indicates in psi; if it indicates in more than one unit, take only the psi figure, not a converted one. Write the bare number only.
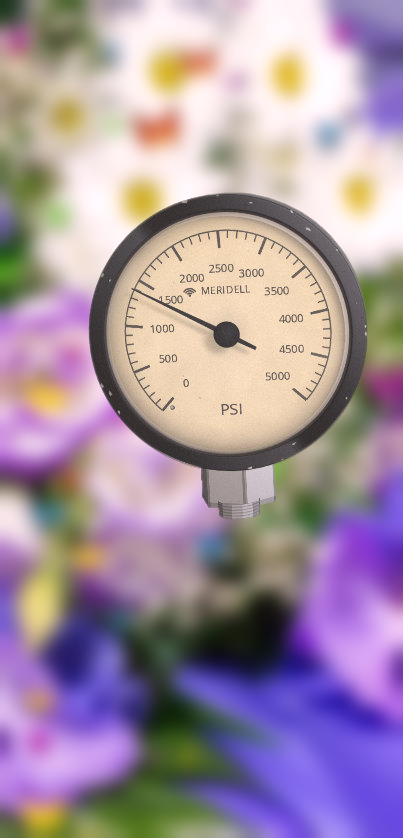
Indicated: 1400
